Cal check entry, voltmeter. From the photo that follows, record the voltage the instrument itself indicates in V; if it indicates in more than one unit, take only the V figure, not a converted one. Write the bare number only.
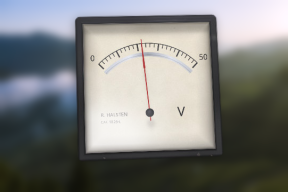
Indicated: 22
